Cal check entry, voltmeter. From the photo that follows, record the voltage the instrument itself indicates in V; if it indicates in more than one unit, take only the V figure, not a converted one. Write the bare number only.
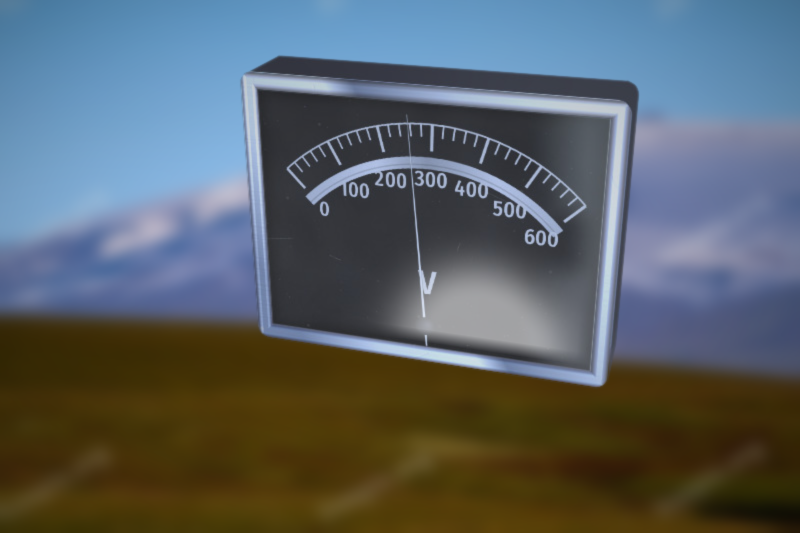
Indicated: 260
